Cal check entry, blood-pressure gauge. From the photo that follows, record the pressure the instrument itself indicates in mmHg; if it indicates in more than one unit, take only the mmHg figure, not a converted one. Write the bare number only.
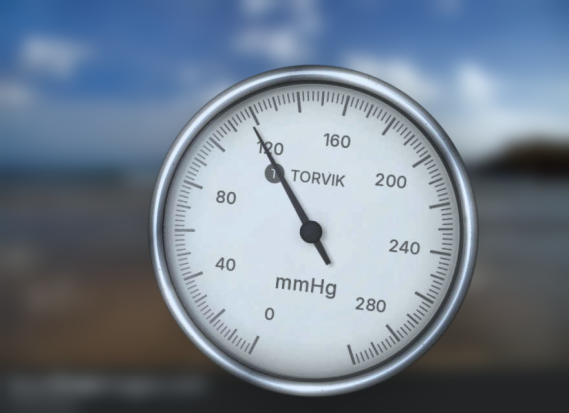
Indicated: 118
